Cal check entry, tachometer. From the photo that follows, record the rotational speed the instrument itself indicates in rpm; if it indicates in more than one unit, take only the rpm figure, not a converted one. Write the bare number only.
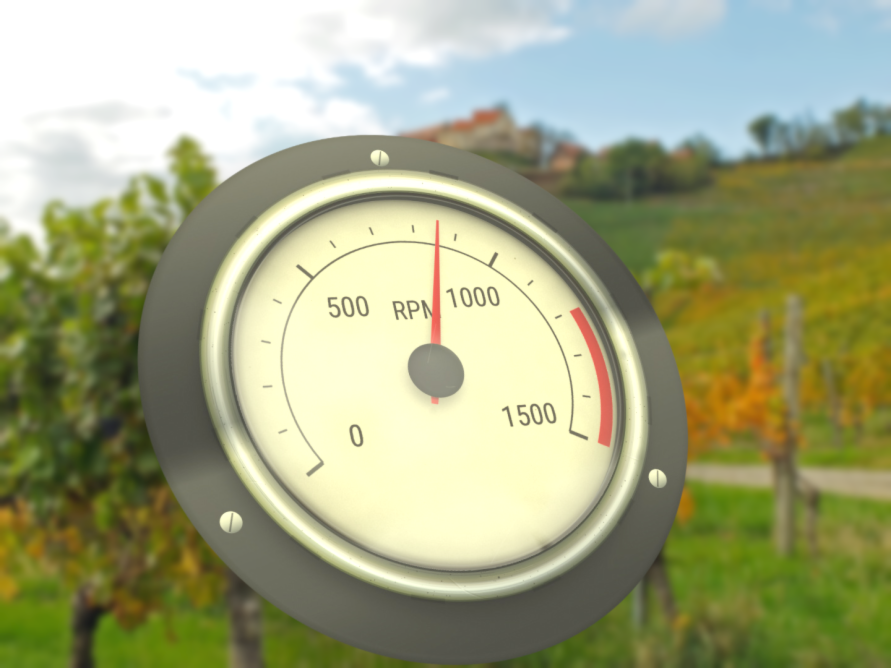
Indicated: 850
